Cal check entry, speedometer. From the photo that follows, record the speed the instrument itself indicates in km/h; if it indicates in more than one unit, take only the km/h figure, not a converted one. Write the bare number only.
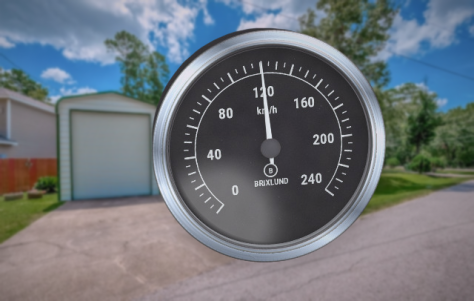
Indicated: 120
